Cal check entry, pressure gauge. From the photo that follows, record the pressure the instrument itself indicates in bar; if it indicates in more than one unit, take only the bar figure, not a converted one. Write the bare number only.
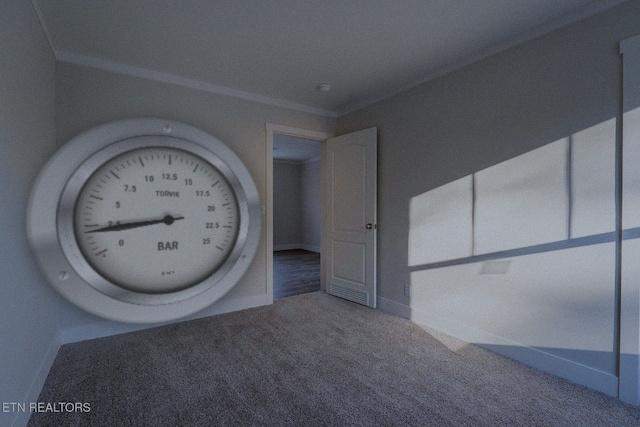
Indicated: 2
